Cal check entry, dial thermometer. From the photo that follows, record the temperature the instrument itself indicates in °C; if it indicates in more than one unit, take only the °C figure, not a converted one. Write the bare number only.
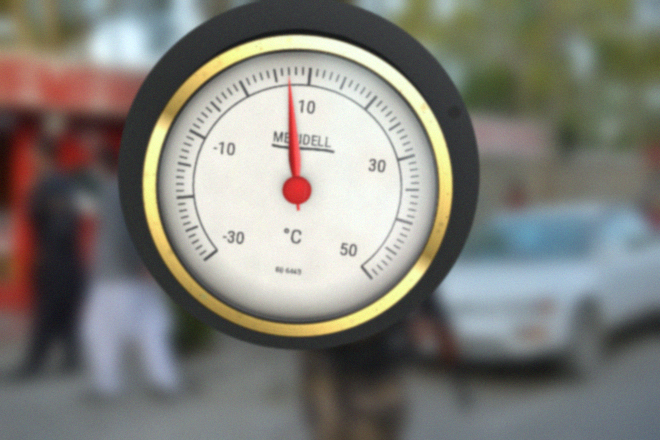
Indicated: 7
